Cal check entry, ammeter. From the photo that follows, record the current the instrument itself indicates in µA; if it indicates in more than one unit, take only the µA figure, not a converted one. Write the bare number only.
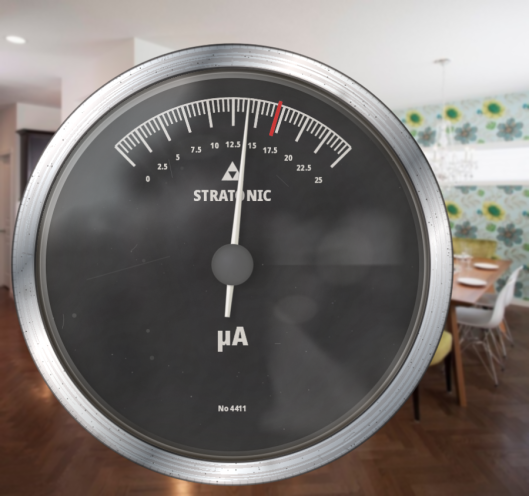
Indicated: 14
